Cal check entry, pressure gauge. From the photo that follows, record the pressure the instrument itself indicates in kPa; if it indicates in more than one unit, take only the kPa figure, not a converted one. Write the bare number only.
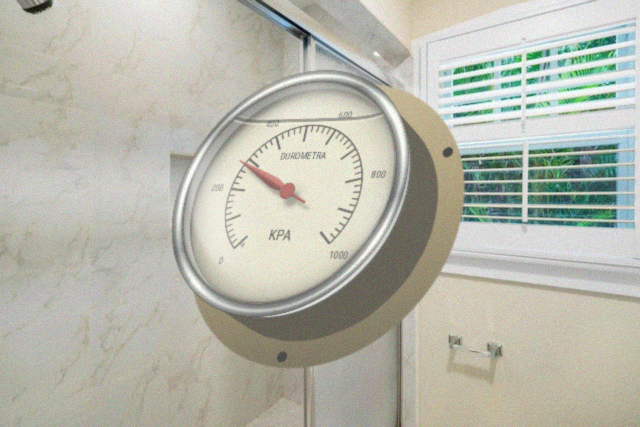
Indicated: 280
